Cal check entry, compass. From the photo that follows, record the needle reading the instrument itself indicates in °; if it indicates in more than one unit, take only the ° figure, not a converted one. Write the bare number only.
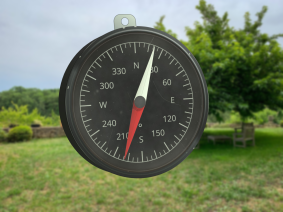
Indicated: 200
